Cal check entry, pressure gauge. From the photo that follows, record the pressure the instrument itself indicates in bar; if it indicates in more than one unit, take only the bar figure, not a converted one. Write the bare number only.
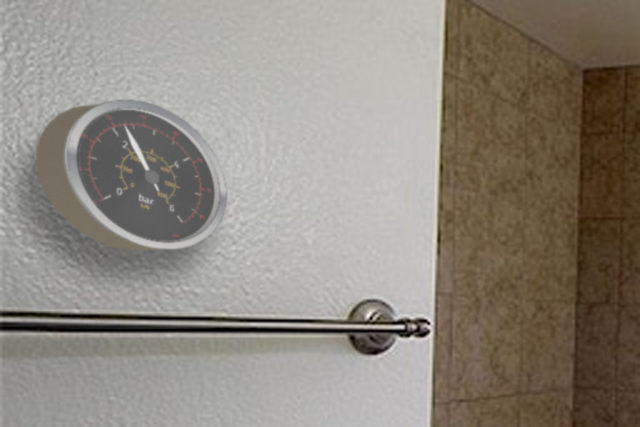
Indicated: 2.25
